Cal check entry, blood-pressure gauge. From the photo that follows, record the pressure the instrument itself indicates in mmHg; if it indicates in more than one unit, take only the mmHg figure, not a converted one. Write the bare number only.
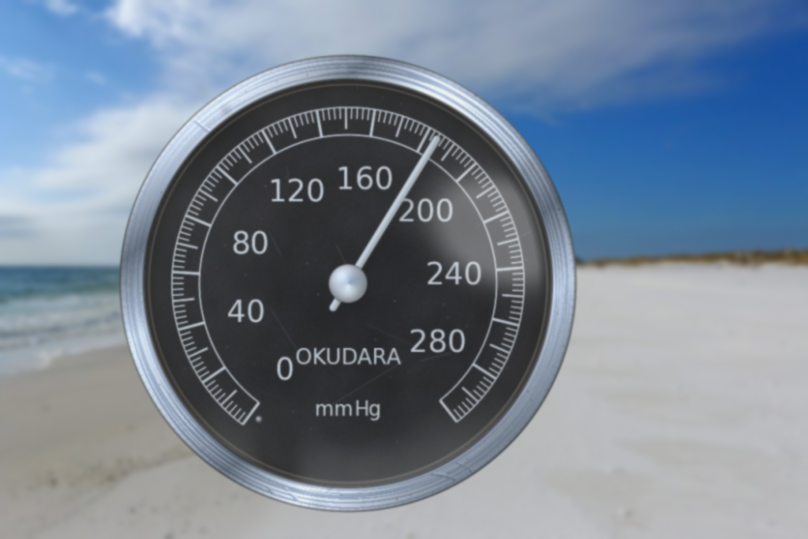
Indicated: 184
